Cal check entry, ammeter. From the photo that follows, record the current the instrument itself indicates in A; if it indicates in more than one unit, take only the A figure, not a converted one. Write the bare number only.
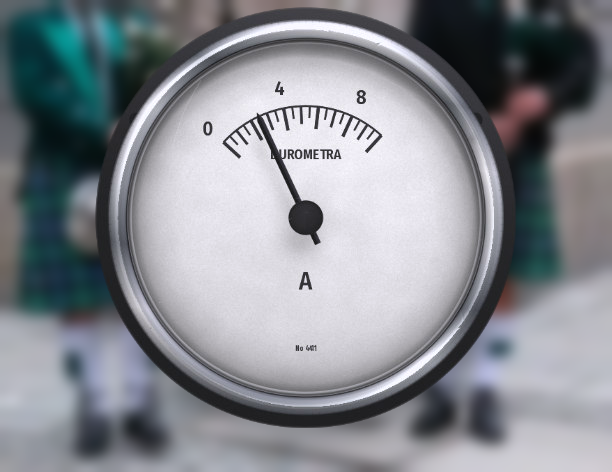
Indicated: 2.5
